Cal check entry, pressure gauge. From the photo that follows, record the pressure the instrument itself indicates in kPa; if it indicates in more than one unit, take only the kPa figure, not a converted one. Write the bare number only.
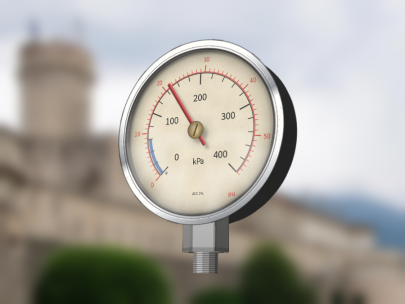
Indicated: 150
